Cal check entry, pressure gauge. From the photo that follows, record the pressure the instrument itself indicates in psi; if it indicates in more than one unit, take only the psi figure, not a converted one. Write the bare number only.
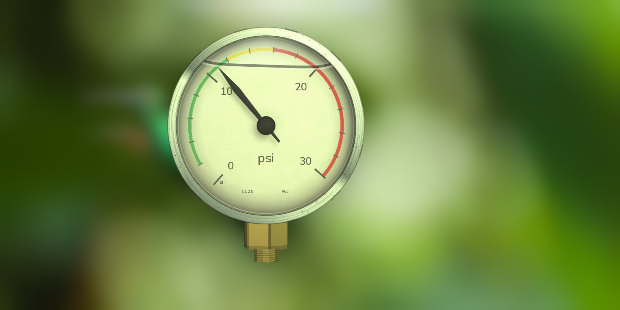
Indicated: 11
